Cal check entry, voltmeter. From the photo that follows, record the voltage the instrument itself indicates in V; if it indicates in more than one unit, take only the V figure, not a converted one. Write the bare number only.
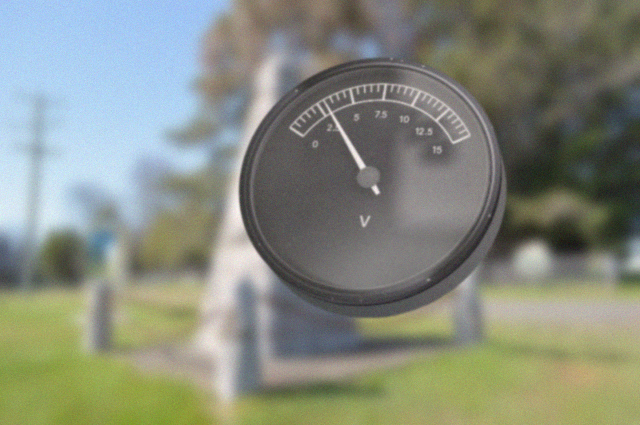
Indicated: 3
